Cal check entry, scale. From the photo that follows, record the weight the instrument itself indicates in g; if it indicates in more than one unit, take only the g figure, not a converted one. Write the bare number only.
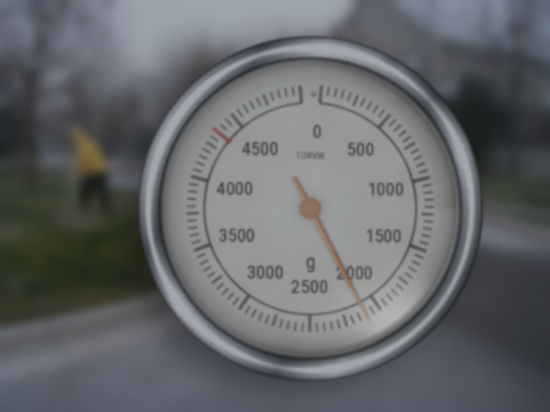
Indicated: 2100
